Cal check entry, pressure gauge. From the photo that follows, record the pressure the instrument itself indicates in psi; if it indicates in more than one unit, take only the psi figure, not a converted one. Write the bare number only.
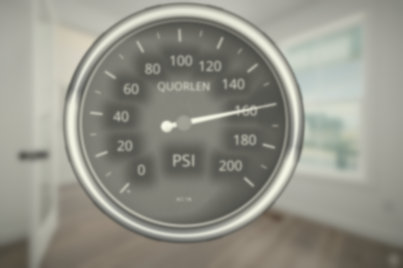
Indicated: 160
